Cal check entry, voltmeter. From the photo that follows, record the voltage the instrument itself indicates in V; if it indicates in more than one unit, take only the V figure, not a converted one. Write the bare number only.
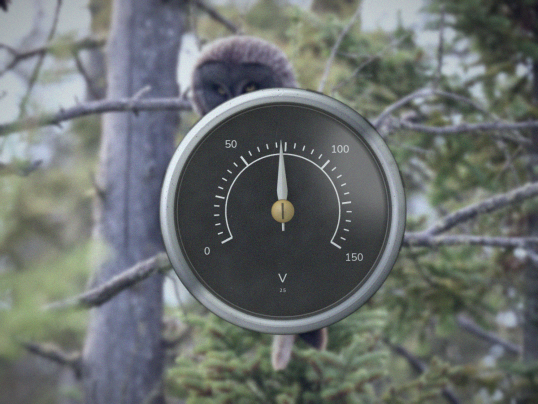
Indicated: 72.5
